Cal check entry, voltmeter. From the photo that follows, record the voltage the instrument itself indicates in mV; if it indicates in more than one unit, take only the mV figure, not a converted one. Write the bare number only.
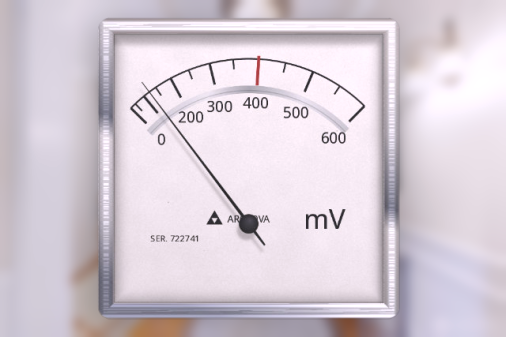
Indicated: 125
